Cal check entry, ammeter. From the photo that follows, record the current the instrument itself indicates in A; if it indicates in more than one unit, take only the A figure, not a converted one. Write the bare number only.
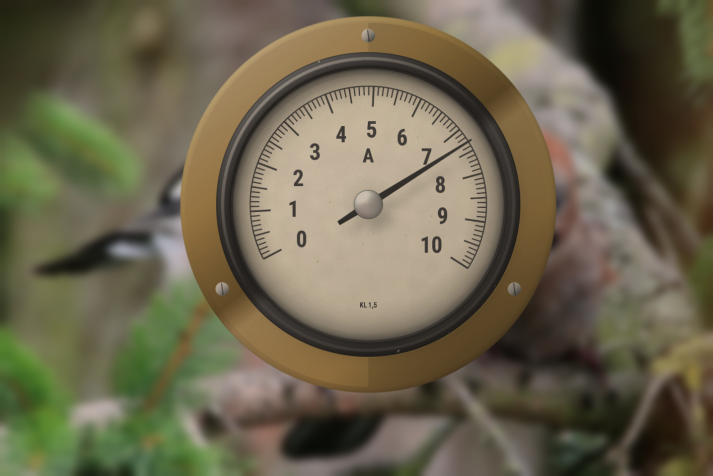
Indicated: 7.3
